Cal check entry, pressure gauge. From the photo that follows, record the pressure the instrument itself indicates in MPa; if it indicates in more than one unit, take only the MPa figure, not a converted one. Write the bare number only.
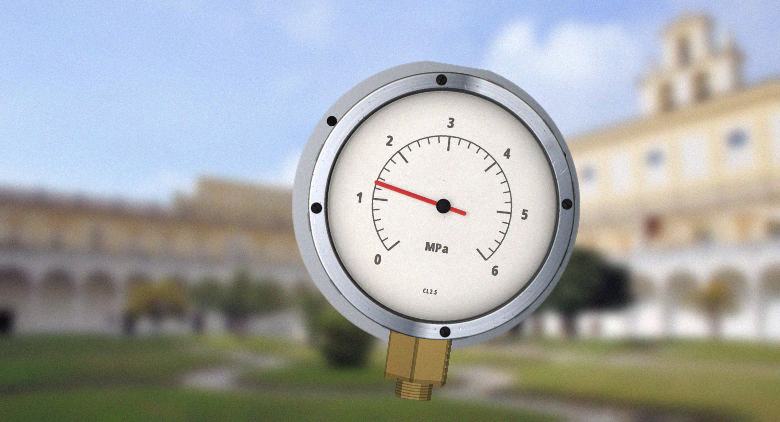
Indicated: 1.3
